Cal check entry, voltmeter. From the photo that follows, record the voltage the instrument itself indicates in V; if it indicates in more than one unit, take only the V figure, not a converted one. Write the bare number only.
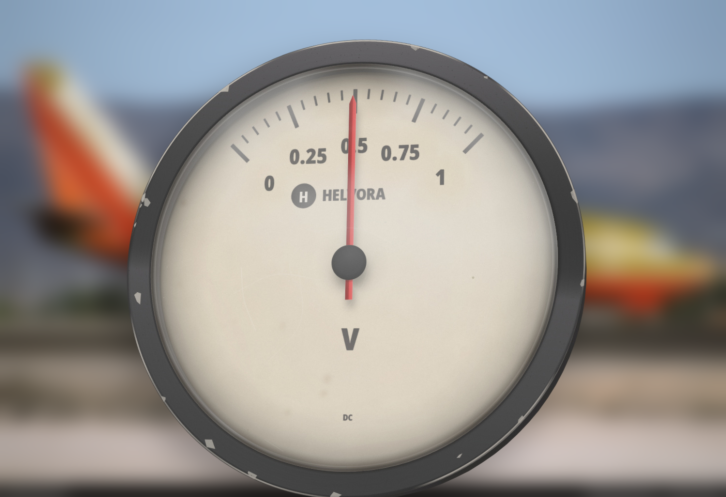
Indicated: 0.5
